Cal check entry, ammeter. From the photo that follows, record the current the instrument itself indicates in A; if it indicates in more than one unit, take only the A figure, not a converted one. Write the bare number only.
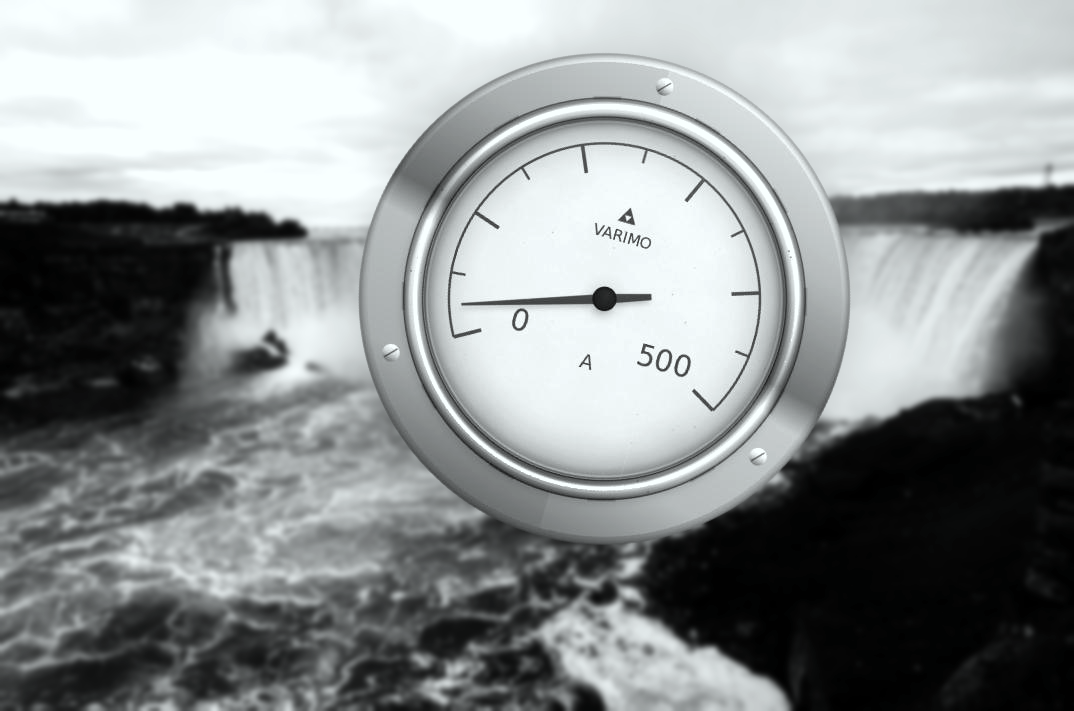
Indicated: 25
